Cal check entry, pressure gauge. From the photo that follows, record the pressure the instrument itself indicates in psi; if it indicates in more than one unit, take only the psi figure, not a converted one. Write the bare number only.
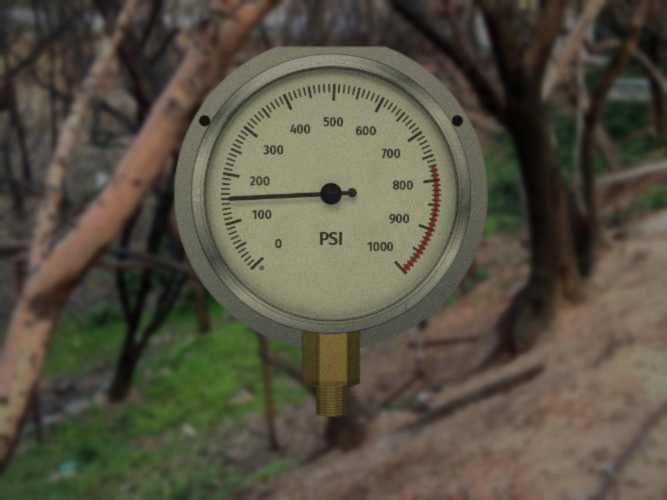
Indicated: 150
